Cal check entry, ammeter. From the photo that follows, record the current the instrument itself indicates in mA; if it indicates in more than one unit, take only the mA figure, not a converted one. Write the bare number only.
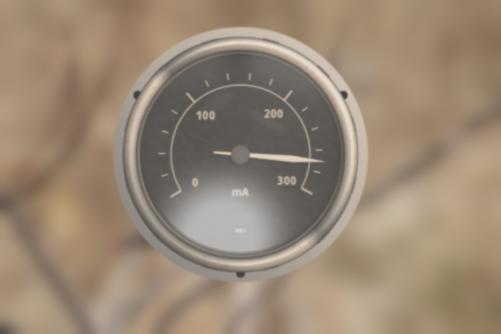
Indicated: 270
